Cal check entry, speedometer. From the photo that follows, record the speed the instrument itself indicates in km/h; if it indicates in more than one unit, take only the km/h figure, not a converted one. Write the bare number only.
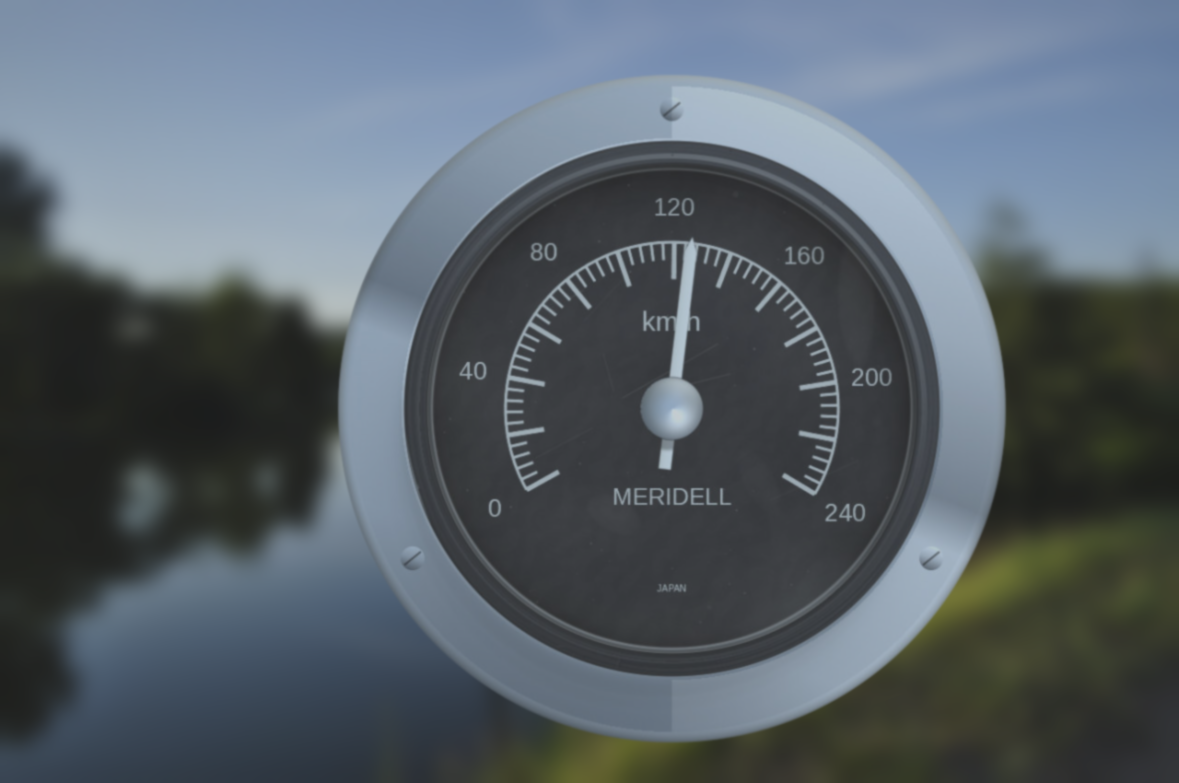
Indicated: 126
